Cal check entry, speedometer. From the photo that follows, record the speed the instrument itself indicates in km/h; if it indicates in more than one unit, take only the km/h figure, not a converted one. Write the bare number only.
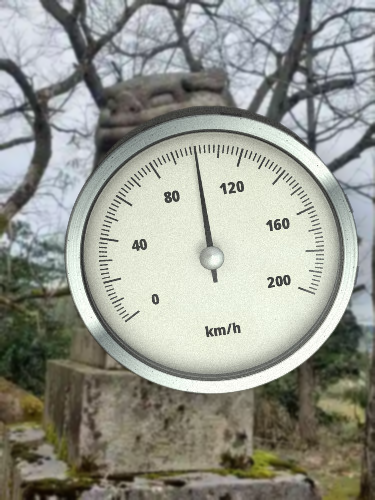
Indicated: 100
